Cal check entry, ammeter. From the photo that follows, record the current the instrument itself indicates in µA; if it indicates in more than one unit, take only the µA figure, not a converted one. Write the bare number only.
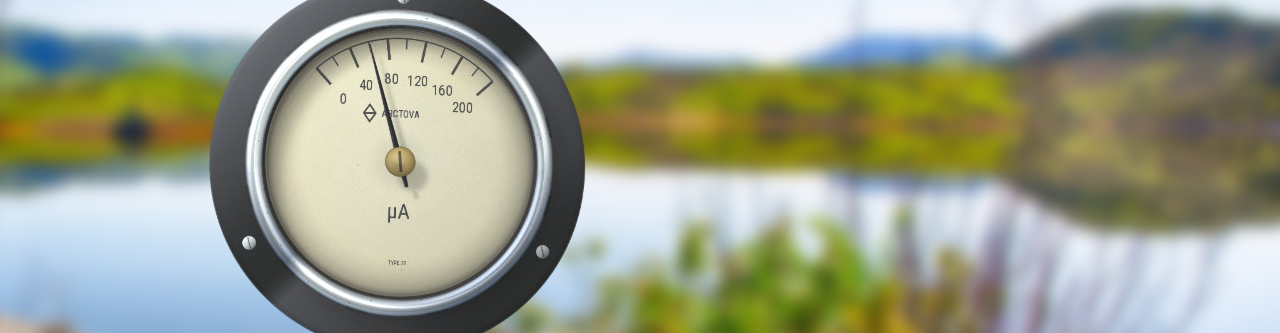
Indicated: 60
